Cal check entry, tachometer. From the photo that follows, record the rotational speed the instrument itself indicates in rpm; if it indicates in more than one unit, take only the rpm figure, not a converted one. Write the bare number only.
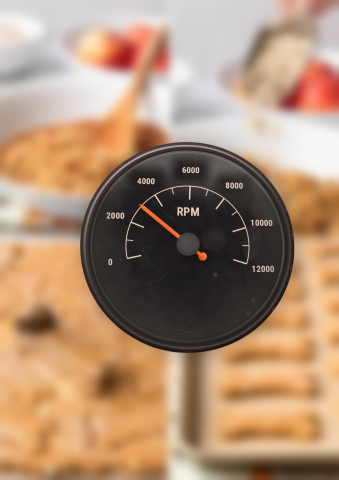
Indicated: 3000
